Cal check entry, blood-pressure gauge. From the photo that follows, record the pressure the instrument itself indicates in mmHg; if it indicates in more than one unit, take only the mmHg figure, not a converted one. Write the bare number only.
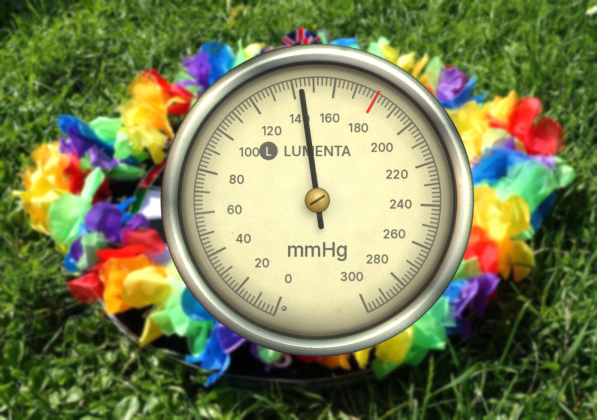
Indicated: 144
